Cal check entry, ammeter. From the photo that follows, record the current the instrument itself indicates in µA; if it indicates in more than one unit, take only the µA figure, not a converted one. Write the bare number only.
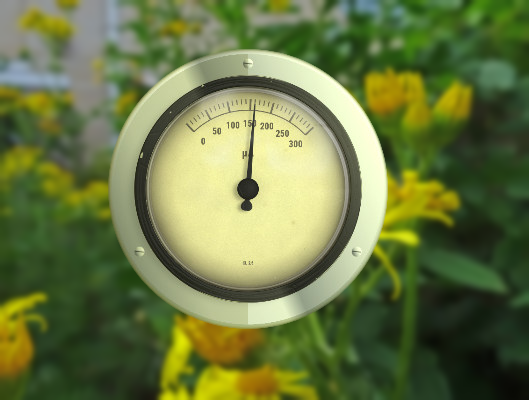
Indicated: 160
